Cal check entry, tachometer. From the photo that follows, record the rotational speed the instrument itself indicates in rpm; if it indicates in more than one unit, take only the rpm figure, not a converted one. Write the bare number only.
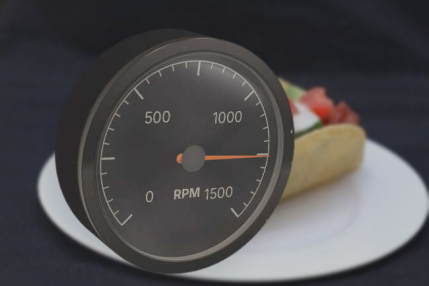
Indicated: 1250
